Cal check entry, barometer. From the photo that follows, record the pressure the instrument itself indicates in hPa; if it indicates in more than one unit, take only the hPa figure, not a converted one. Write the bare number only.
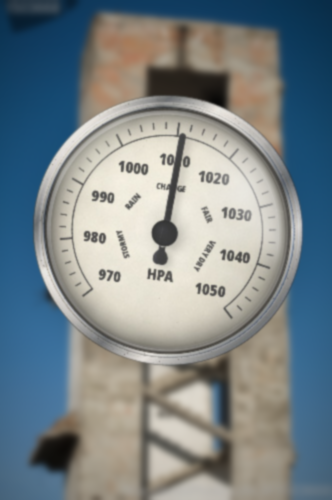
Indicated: 1011
